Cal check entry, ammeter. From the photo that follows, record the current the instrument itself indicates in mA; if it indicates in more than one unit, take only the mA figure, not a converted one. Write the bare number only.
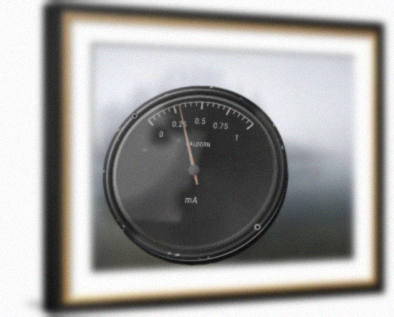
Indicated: 0.3
